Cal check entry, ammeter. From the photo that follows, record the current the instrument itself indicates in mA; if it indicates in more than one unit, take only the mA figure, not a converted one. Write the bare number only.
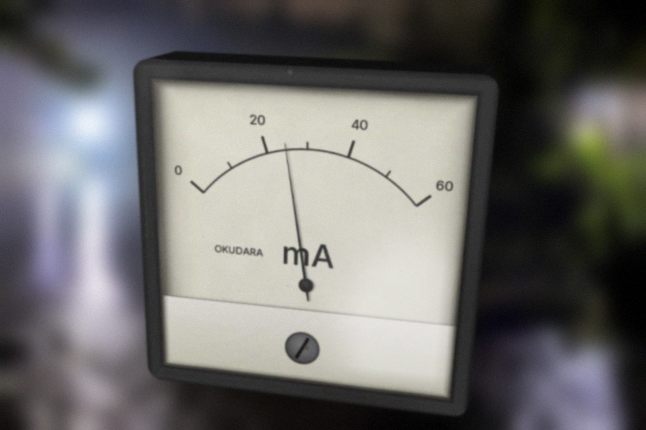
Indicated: 25
